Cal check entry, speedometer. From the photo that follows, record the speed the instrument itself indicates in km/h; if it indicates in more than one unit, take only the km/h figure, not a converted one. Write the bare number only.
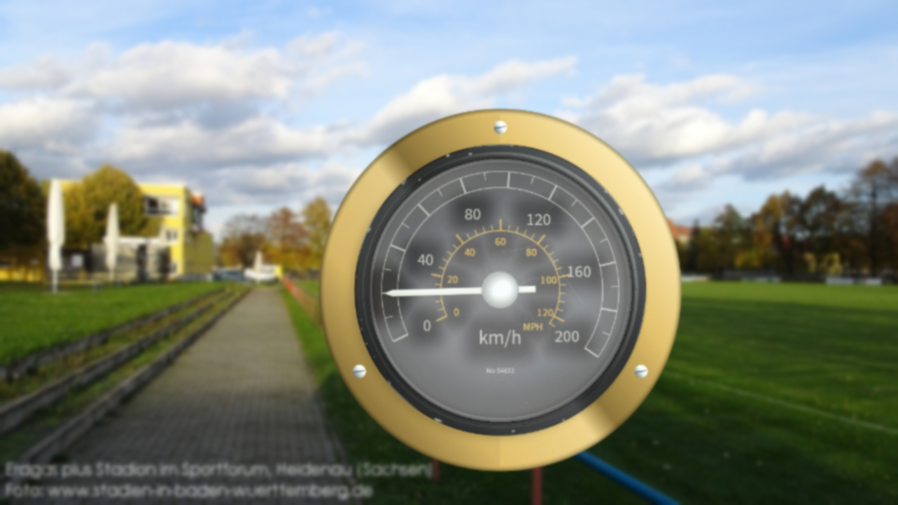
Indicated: 20
